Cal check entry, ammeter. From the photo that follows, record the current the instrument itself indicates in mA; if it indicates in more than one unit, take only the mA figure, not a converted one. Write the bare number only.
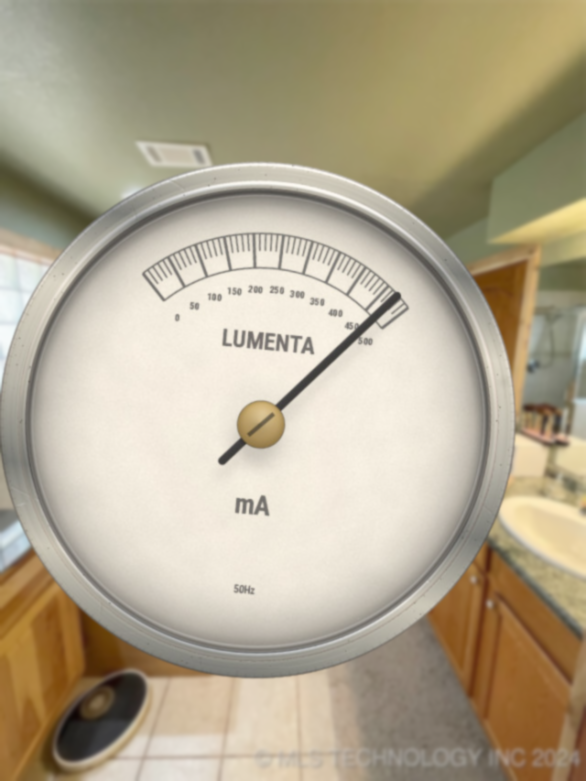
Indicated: 470
